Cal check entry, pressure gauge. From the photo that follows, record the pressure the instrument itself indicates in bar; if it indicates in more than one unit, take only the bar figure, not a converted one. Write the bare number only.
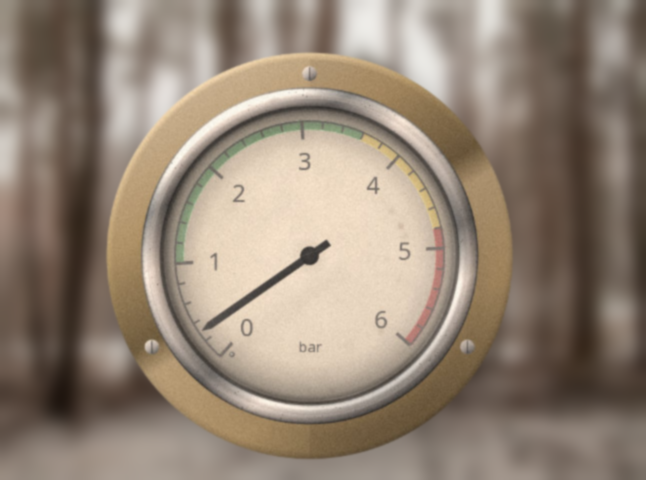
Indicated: 0.3
